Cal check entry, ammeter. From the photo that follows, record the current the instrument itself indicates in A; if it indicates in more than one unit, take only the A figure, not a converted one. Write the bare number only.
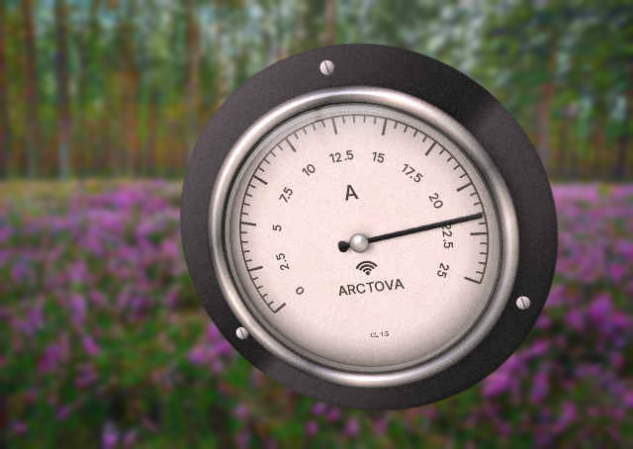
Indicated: 21.5
